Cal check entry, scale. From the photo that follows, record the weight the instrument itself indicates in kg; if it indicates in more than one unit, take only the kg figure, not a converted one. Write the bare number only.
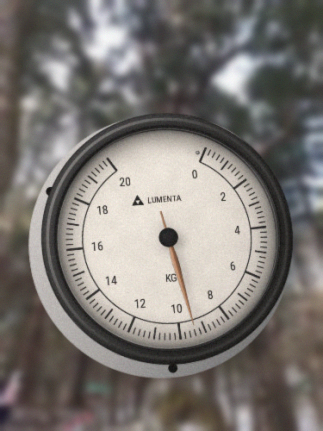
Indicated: 9.4
